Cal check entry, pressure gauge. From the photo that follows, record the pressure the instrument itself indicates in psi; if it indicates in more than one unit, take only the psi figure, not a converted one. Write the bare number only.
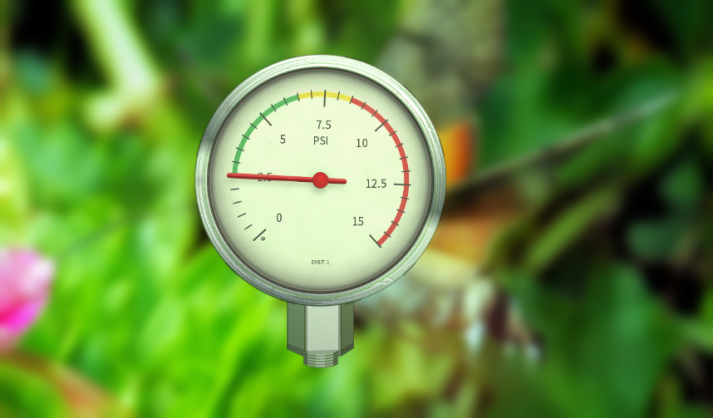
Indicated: 2.5
